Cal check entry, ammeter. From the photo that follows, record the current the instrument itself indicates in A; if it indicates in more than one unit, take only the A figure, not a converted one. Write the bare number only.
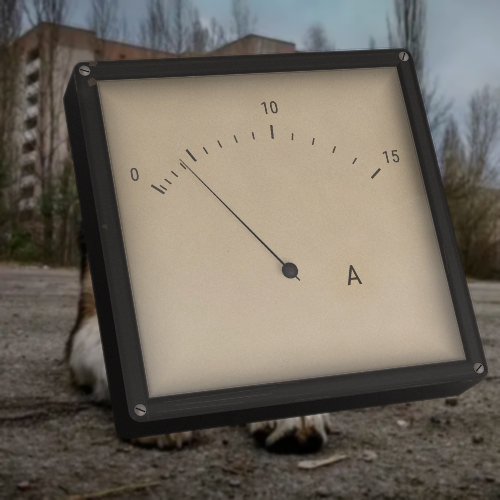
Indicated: 4
